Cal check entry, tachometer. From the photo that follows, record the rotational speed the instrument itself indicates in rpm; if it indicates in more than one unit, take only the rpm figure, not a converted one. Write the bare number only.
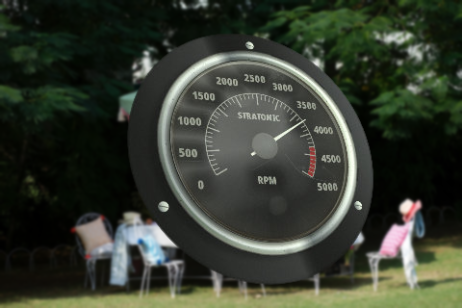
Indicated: 3700
